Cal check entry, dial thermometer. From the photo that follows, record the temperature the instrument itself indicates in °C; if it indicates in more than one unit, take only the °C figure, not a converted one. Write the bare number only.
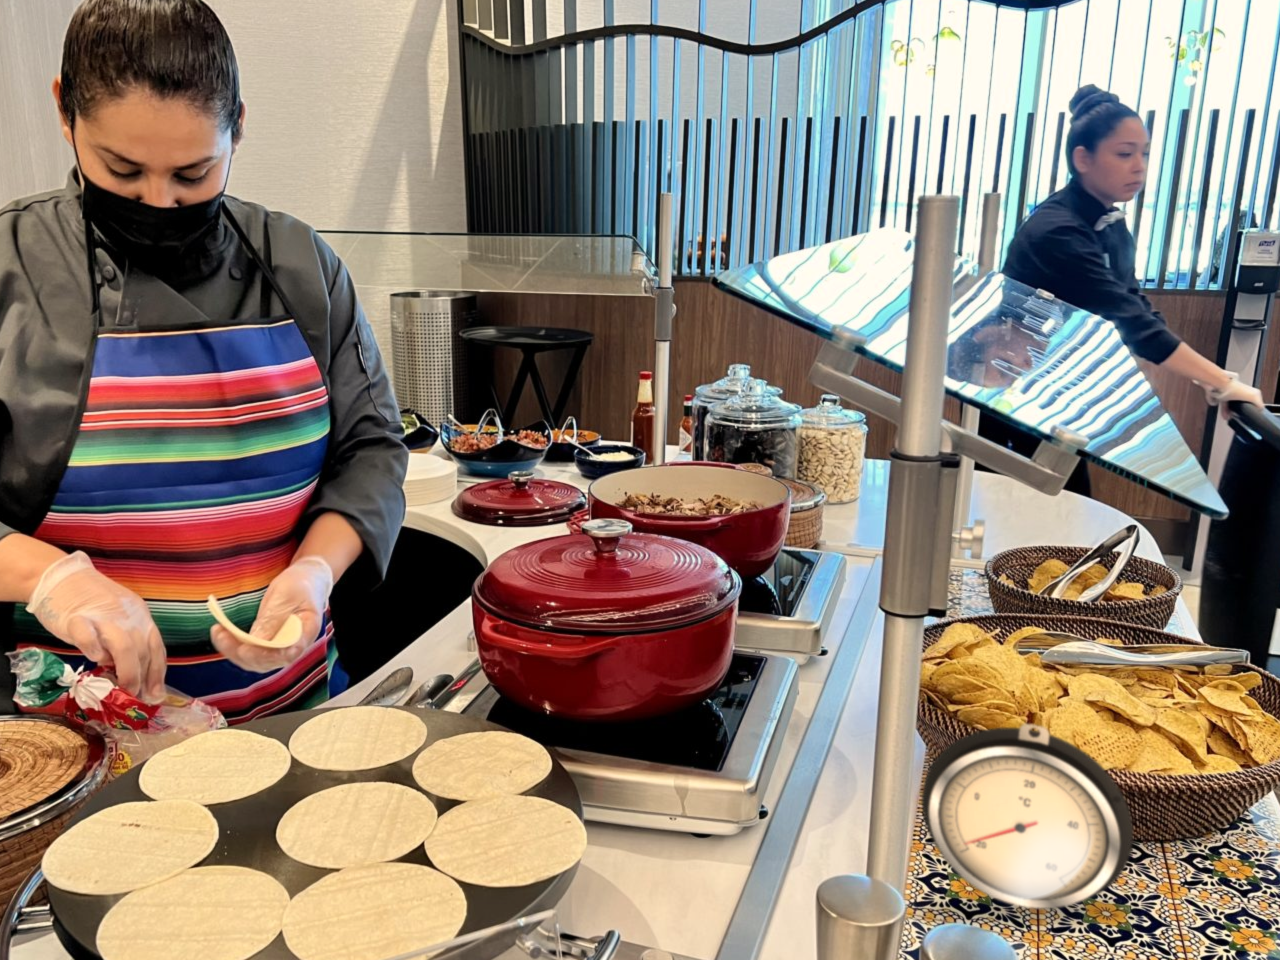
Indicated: -18
